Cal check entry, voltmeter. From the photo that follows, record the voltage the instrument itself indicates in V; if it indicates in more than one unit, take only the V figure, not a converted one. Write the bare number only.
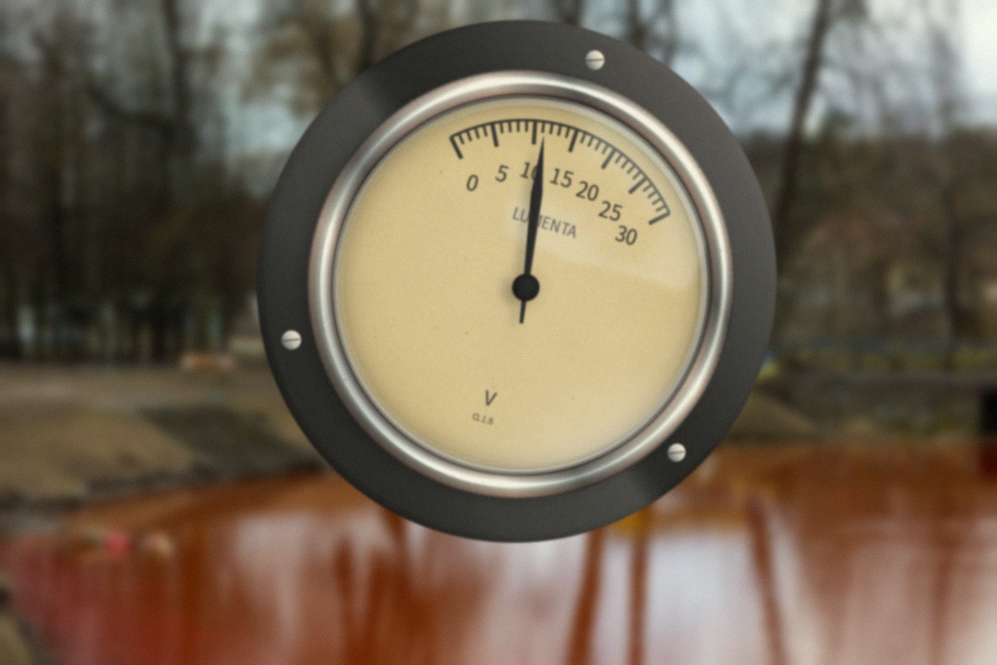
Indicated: 11
